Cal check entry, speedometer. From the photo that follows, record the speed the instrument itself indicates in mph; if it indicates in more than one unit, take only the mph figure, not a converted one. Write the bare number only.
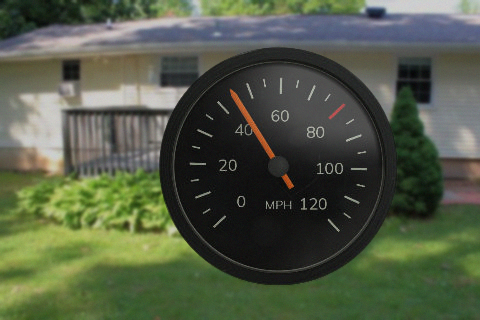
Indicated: 45
